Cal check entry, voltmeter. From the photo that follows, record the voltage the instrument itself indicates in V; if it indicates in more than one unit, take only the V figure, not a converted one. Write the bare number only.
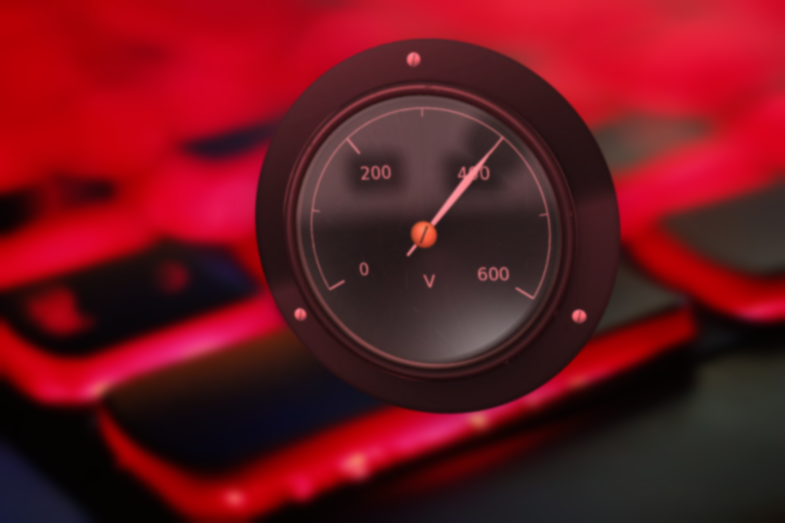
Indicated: 400
